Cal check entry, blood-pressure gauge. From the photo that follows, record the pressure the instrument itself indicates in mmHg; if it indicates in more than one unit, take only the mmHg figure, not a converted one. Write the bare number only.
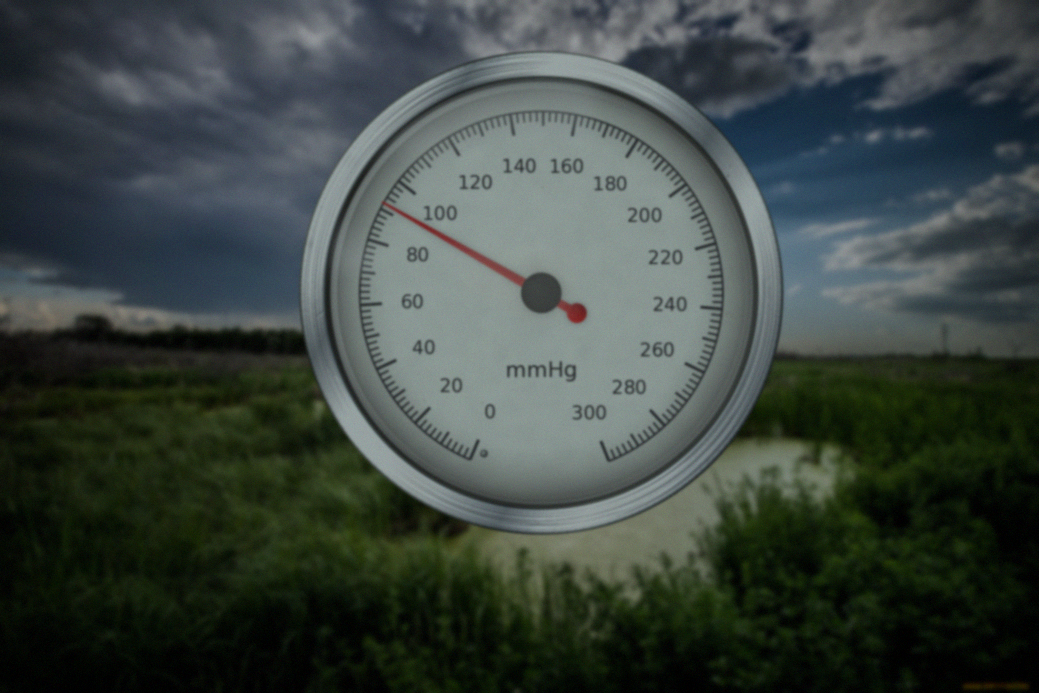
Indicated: 92
